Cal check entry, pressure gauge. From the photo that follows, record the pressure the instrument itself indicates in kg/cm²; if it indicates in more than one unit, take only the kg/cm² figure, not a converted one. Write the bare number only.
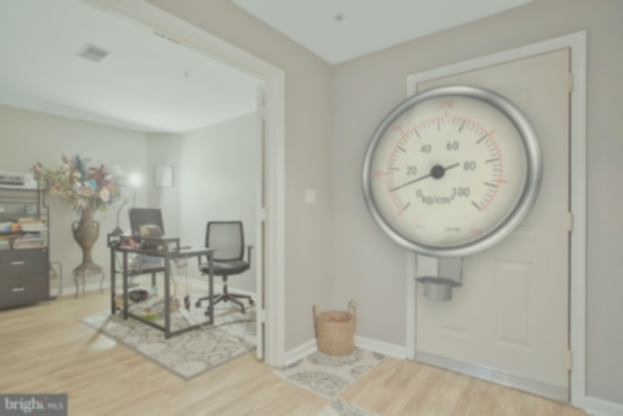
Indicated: 10
